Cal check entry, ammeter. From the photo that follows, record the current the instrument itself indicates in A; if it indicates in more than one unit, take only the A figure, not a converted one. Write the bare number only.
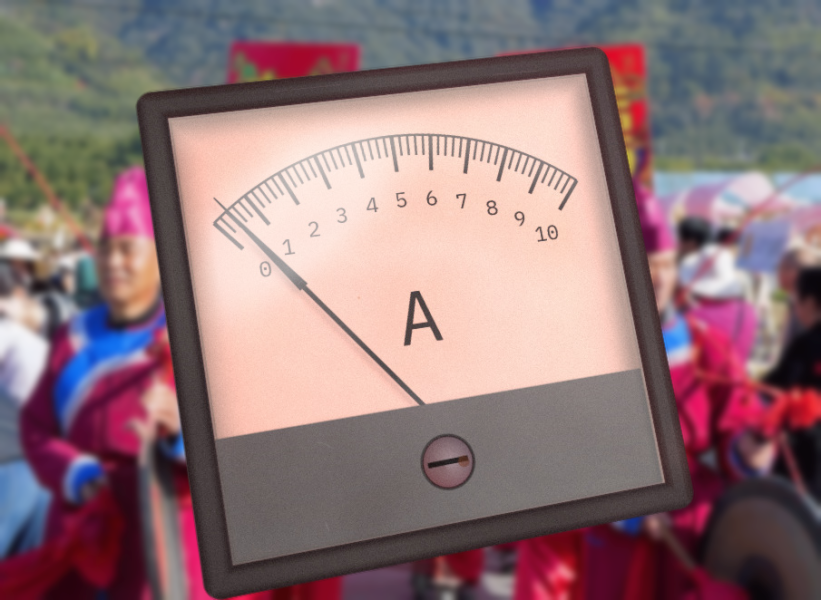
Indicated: 0.4
